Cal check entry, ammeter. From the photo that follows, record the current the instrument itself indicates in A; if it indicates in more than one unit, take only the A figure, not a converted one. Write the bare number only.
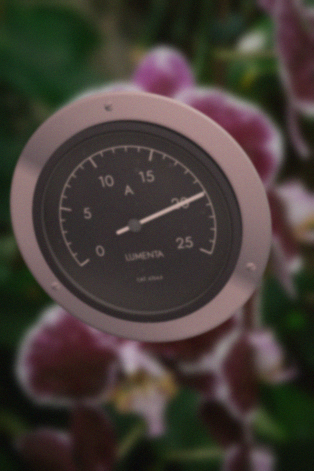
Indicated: 20
